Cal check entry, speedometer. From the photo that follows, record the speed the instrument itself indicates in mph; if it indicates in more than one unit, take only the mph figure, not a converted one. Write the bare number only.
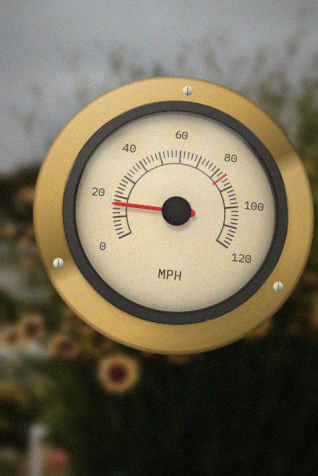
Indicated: 16
